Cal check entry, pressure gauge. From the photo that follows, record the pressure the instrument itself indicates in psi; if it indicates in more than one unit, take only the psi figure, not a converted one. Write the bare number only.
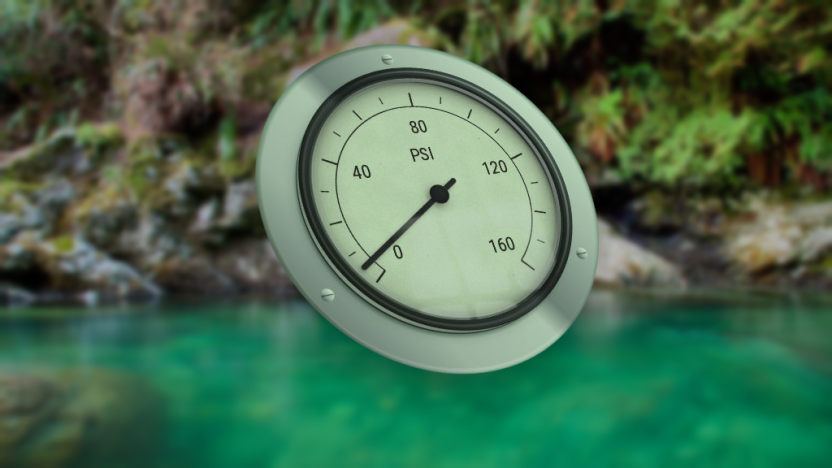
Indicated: 5
